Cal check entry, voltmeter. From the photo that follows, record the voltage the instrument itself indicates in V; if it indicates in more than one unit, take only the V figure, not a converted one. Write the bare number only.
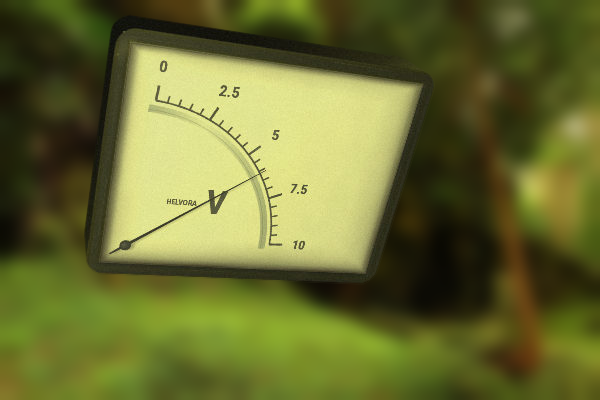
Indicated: 6
